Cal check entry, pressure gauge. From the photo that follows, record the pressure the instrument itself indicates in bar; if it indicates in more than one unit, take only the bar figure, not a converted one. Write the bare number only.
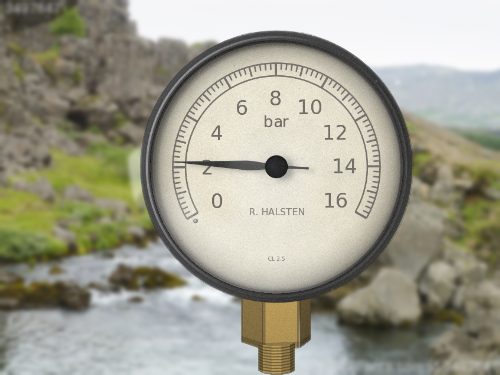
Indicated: 2.2
